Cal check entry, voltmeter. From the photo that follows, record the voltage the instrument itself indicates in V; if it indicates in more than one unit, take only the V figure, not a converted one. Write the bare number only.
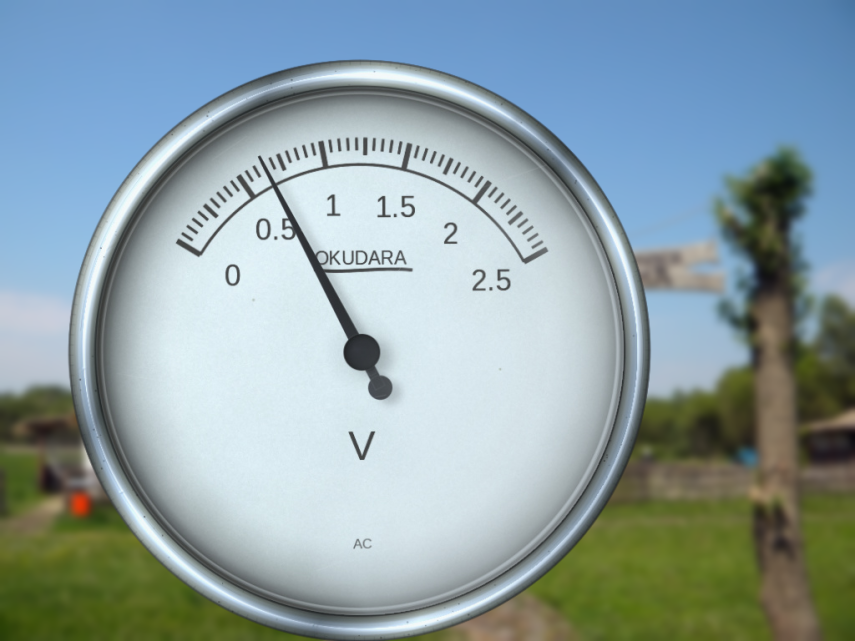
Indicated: 0.65
